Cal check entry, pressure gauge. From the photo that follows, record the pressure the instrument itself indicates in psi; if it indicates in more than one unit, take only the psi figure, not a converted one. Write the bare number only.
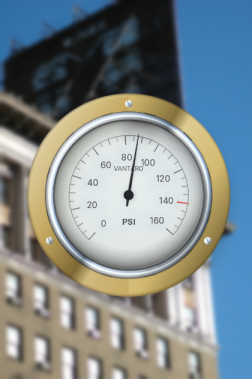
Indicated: 87.5
